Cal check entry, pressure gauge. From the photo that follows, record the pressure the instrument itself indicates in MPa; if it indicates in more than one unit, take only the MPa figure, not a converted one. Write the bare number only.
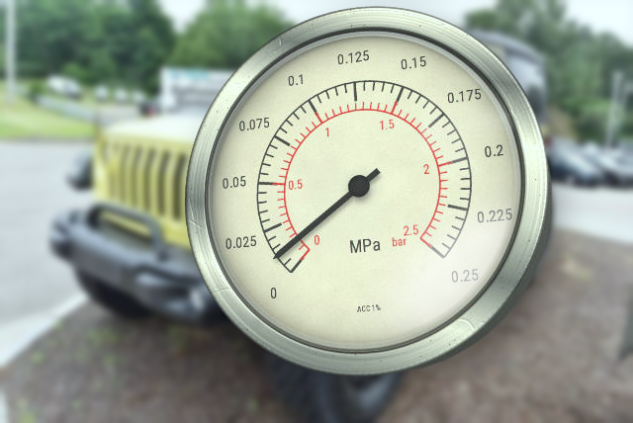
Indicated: 0.01
